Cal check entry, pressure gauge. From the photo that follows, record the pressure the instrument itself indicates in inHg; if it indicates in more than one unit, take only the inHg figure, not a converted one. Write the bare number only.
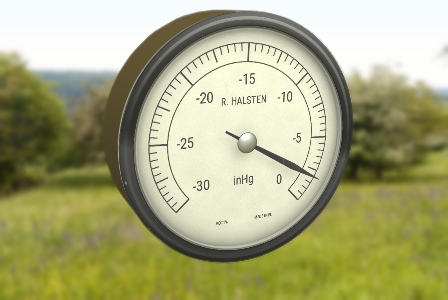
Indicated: -2
